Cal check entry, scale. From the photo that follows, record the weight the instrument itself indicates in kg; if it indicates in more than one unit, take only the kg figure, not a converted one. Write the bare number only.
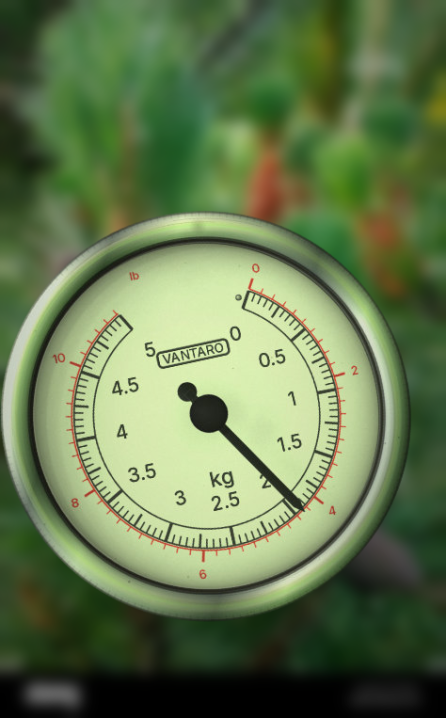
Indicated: 1.95
